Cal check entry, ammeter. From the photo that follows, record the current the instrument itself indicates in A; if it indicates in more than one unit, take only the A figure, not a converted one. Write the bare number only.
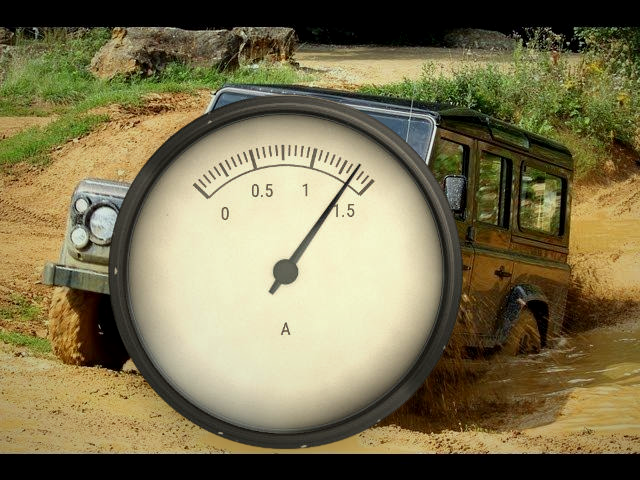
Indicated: 1.35
